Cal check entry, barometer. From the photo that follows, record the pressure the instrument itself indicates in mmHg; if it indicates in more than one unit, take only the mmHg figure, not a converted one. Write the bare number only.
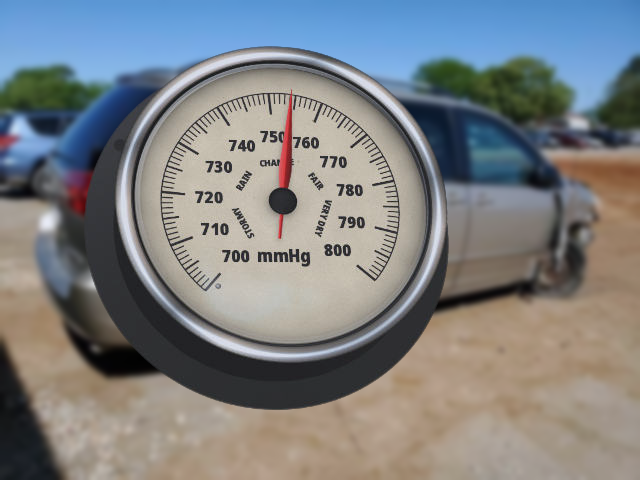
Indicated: 754
